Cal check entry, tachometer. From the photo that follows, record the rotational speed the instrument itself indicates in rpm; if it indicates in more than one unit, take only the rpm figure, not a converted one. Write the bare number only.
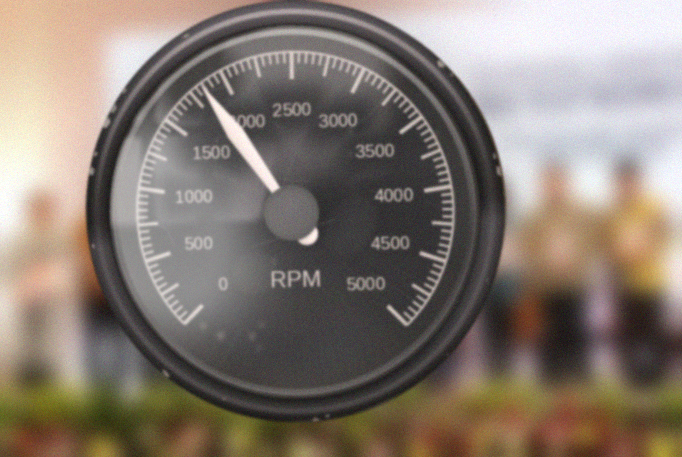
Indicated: 1850
